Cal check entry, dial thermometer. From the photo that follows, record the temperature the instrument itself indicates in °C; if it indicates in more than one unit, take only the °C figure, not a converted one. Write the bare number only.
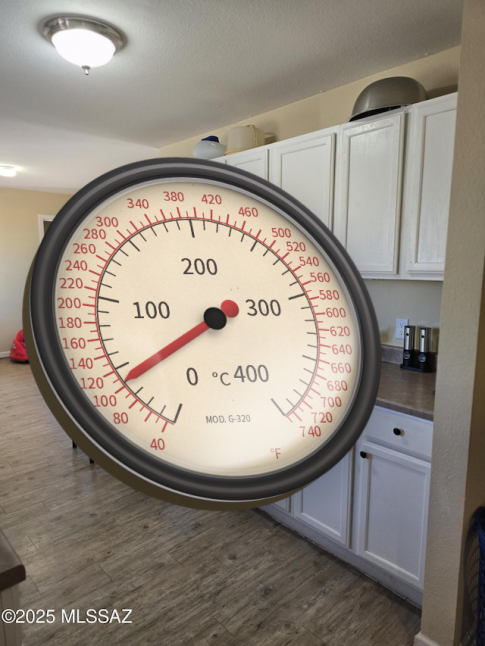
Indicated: 40
